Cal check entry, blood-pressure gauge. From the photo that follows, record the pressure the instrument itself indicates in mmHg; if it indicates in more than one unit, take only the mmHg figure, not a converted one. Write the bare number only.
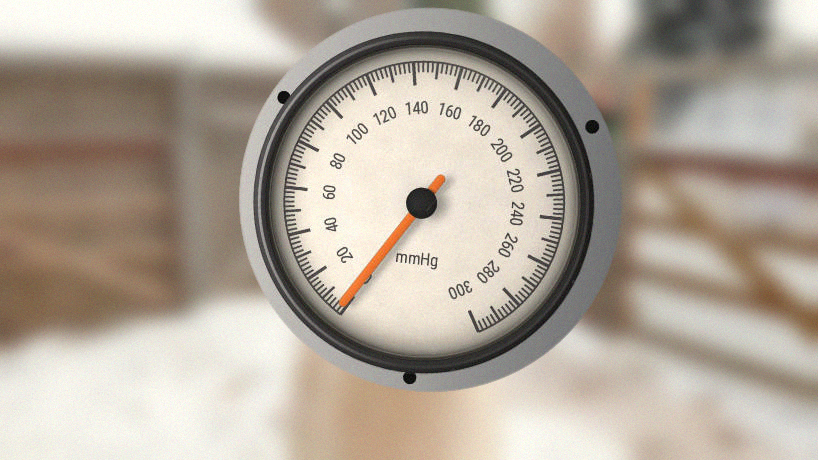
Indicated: 2
